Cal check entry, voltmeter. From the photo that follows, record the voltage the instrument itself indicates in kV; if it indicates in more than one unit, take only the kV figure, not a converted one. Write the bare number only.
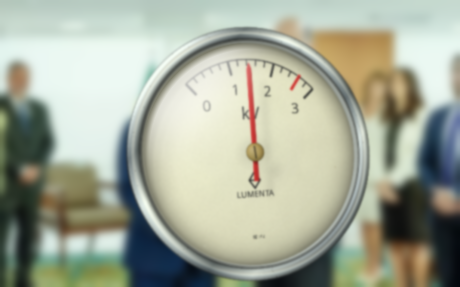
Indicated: 1.4
